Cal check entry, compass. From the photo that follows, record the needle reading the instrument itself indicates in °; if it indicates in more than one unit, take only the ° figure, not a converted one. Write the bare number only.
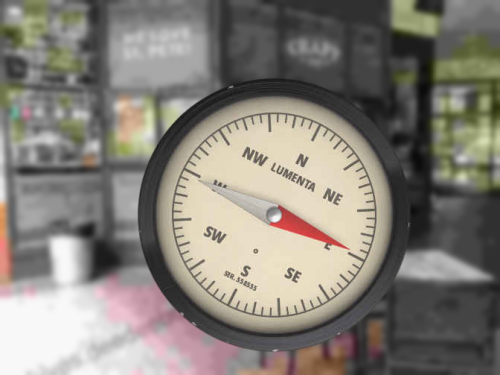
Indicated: 87.5
